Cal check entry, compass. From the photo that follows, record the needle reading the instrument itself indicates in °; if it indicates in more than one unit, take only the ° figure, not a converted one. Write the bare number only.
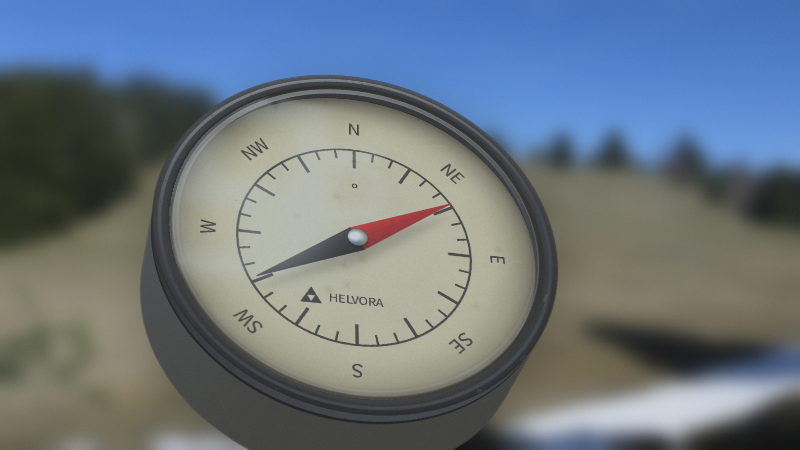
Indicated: 60
